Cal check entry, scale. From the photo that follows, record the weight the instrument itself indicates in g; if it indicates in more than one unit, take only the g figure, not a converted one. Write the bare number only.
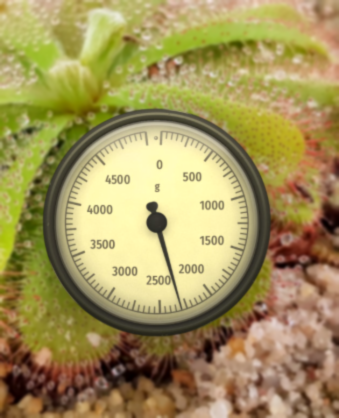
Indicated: 2300
